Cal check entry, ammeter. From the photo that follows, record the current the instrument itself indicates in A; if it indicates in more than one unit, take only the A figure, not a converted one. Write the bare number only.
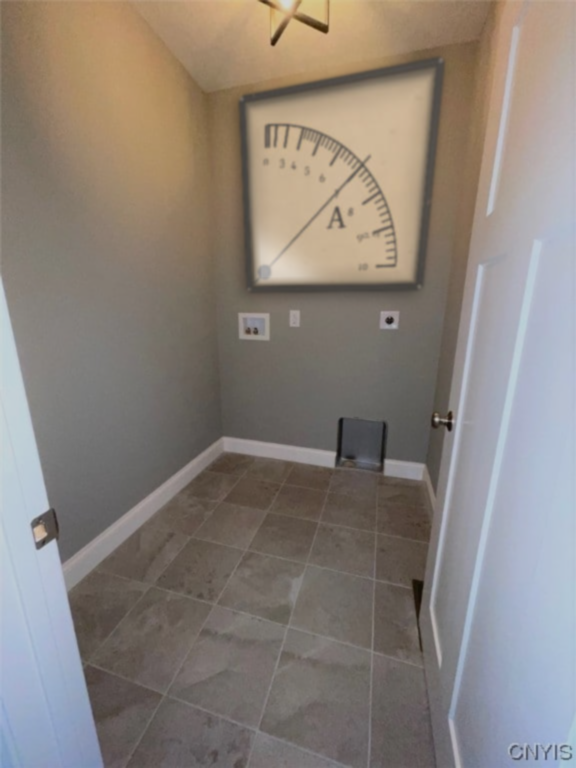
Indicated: 7
